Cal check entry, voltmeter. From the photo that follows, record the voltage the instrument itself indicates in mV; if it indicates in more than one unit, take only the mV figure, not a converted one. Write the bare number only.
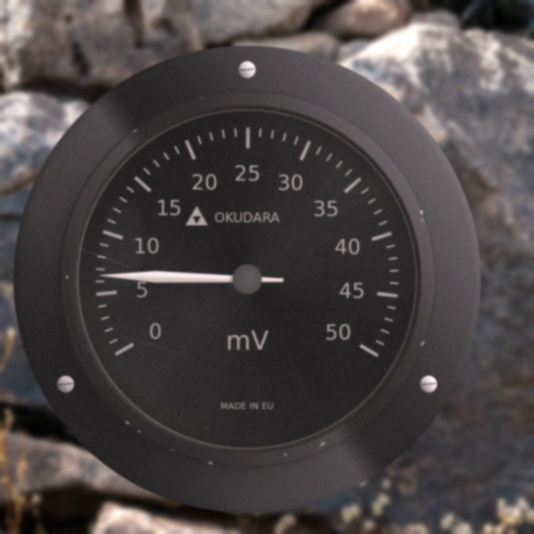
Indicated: 6.5
